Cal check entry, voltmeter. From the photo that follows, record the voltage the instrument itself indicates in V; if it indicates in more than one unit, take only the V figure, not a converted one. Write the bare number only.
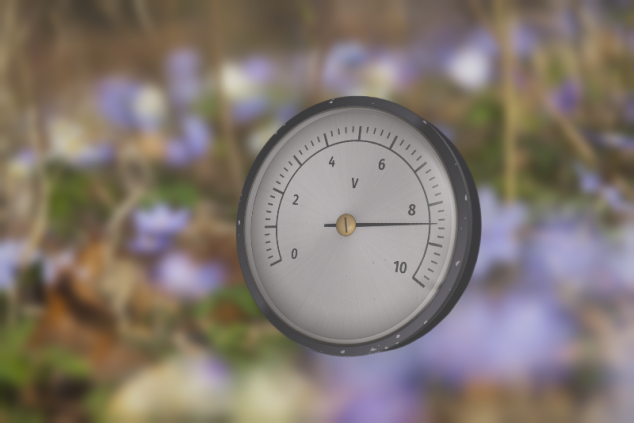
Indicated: 8.5
